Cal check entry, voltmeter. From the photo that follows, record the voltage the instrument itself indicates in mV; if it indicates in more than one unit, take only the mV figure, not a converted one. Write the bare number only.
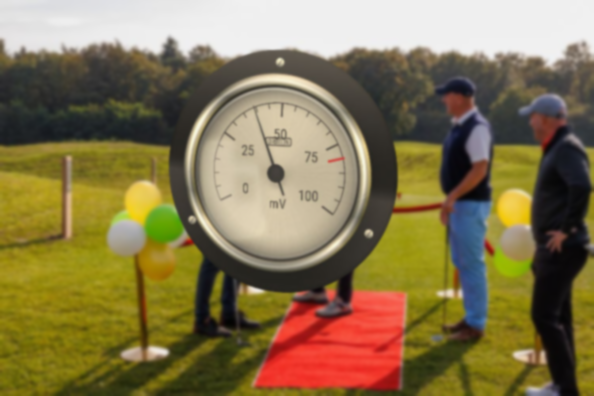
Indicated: 40
